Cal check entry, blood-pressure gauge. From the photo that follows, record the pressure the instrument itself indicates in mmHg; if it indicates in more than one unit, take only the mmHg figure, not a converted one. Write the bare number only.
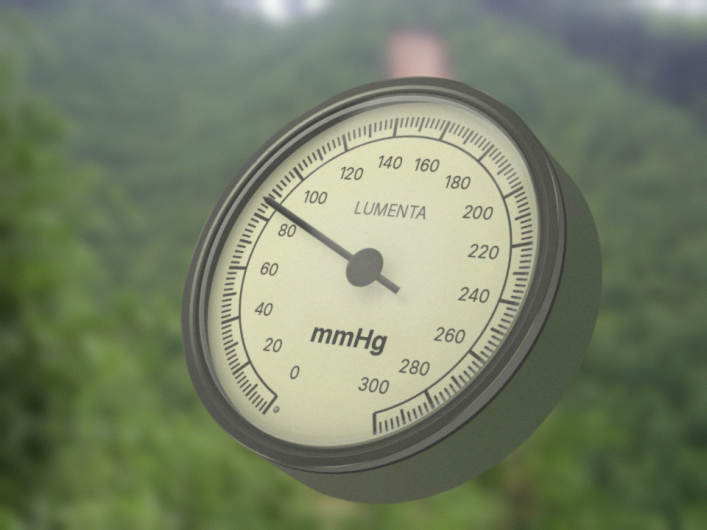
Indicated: 86
